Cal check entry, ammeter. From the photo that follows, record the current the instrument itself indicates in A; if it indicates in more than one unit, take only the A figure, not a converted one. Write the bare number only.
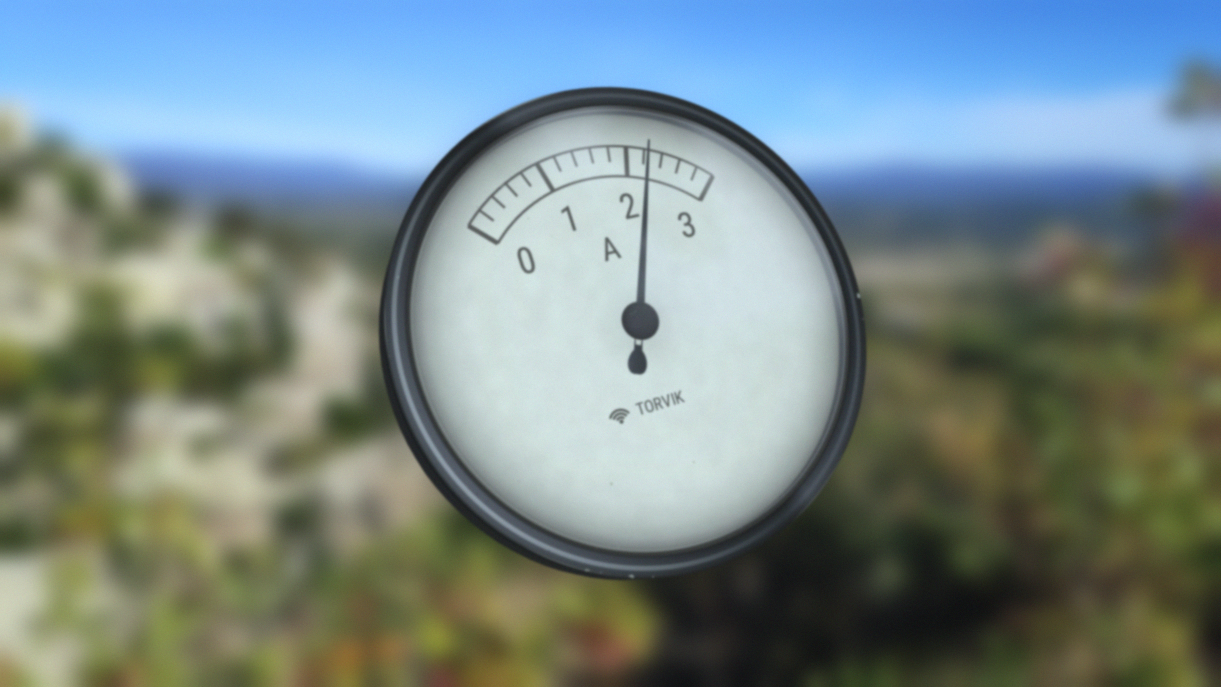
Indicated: 2.2
